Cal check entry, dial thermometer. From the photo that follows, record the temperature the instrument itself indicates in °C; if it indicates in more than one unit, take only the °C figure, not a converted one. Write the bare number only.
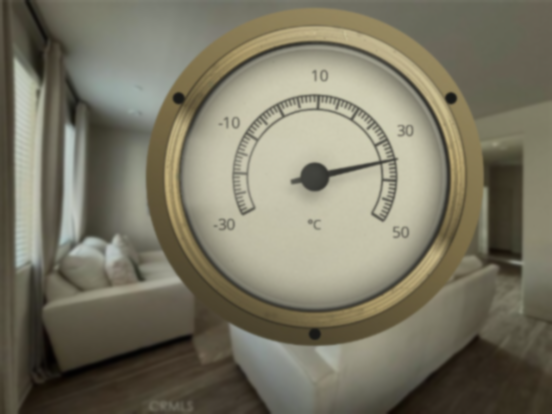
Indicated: 35
